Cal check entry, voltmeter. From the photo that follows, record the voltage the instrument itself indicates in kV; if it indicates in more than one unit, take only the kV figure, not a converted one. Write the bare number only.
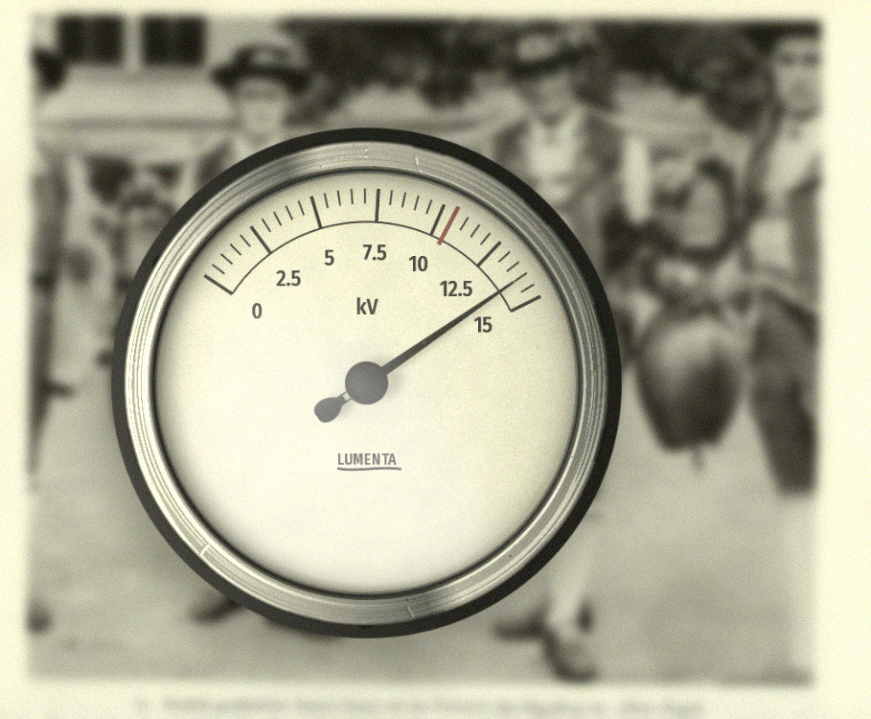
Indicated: 14
